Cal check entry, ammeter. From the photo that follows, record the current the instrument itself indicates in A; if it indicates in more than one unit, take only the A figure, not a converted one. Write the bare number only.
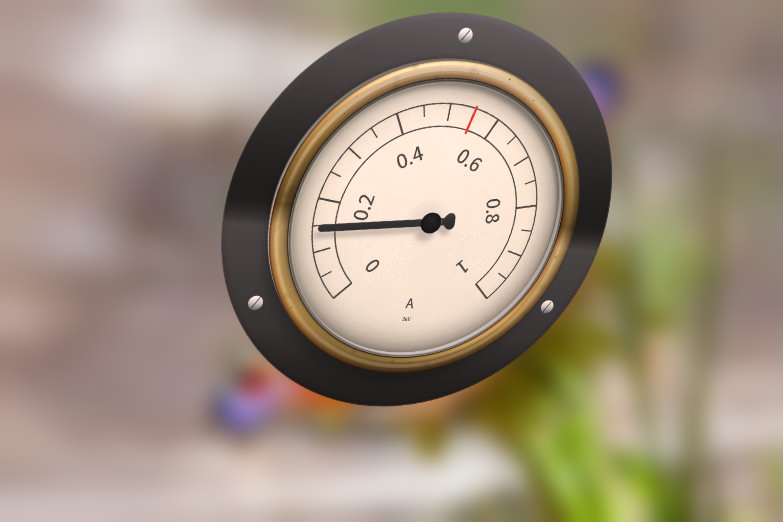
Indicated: 0.15
